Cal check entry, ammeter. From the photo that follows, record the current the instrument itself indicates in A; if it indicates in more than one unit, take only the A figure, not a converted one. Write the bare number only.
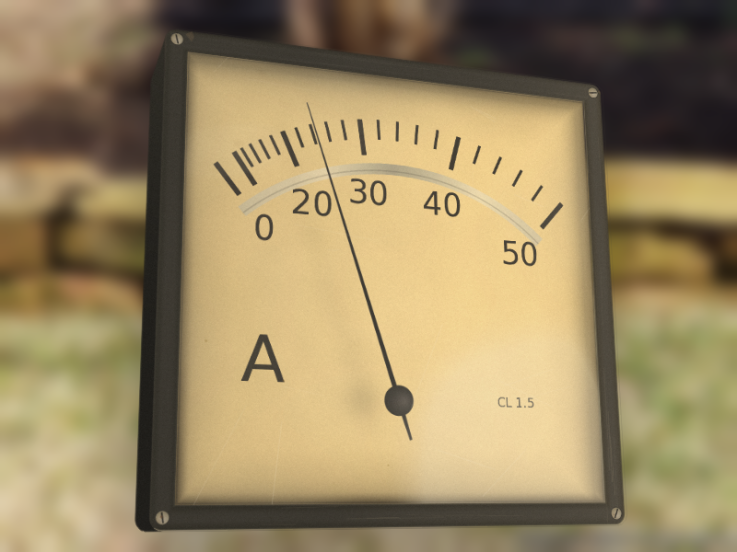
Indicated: 24
